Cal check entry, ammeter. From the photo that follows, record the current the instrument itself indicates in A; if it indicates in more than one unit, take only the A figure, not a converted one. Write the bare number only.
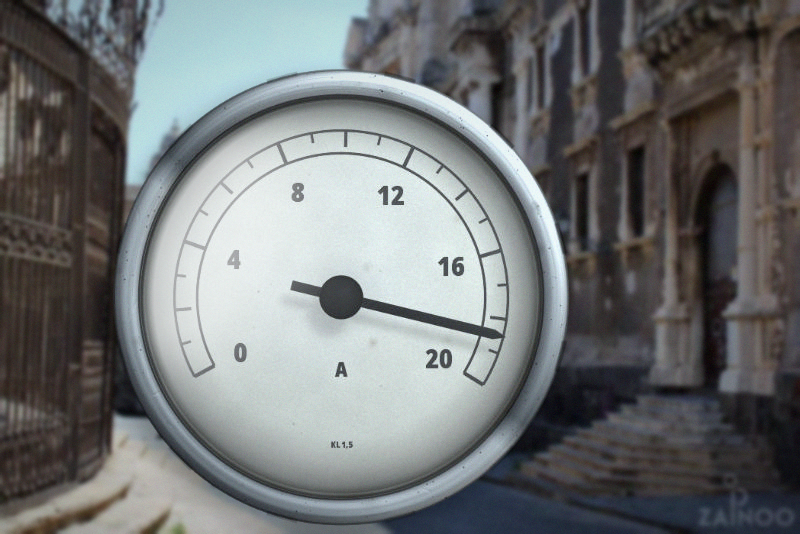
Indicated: 18.5
